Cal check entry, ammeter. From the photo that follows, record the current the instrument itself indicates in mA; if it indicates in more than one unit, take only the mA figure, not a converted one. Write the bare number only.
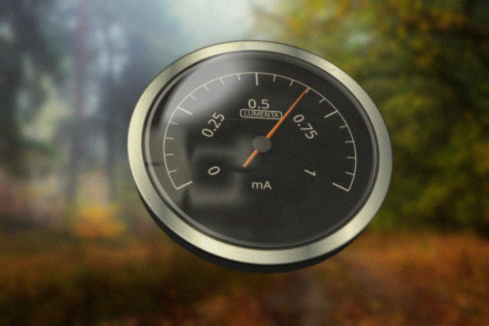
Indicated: 0.65
